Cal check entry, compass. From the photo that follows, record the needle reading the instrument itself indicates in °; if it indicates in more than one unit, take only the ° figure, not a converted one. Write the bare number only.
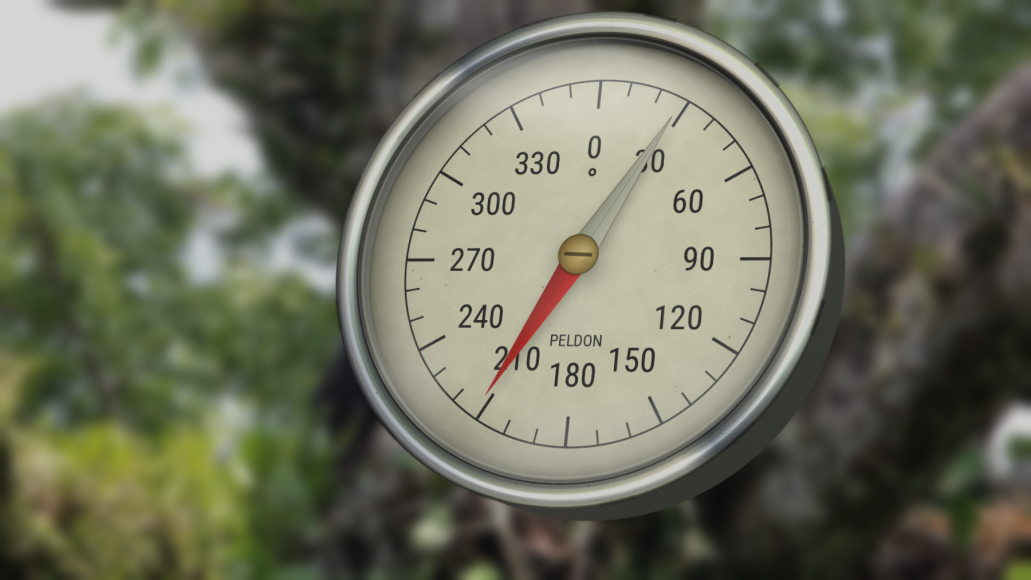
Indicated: 210
